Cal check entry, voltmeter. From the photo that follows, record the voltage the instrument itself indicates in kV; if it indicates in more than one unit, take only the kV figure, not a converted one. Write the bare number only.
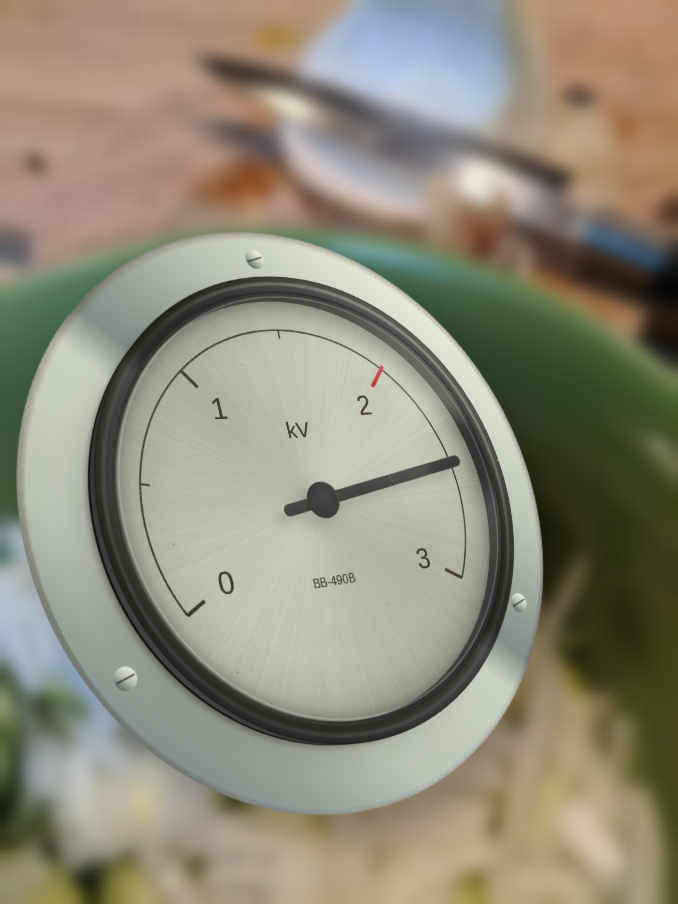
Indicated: 2.5
